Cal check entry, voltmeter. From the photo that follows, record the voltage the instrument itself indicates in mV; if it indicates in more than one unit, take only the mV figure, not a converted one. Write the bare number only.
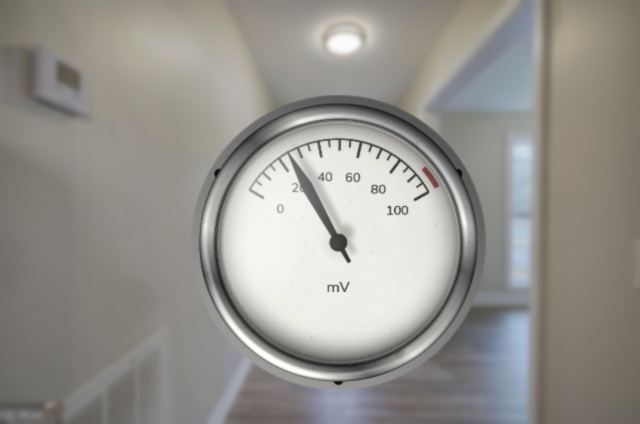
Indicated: 25
